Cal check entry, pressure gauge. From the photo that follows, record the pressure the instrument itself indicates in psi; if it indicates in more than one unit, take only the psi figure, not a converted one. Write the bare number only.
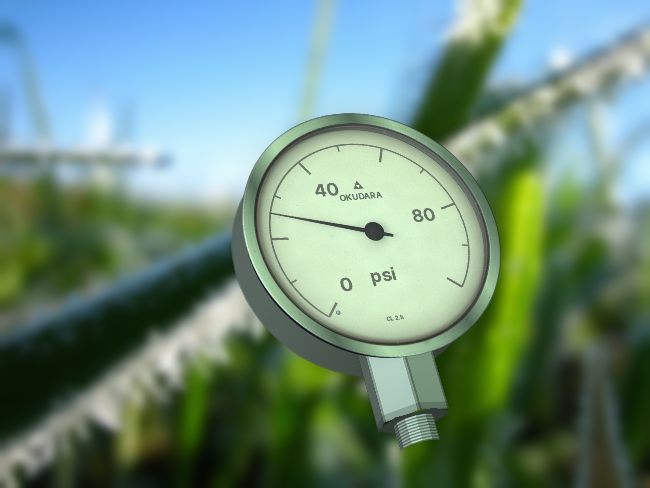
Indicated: 25
